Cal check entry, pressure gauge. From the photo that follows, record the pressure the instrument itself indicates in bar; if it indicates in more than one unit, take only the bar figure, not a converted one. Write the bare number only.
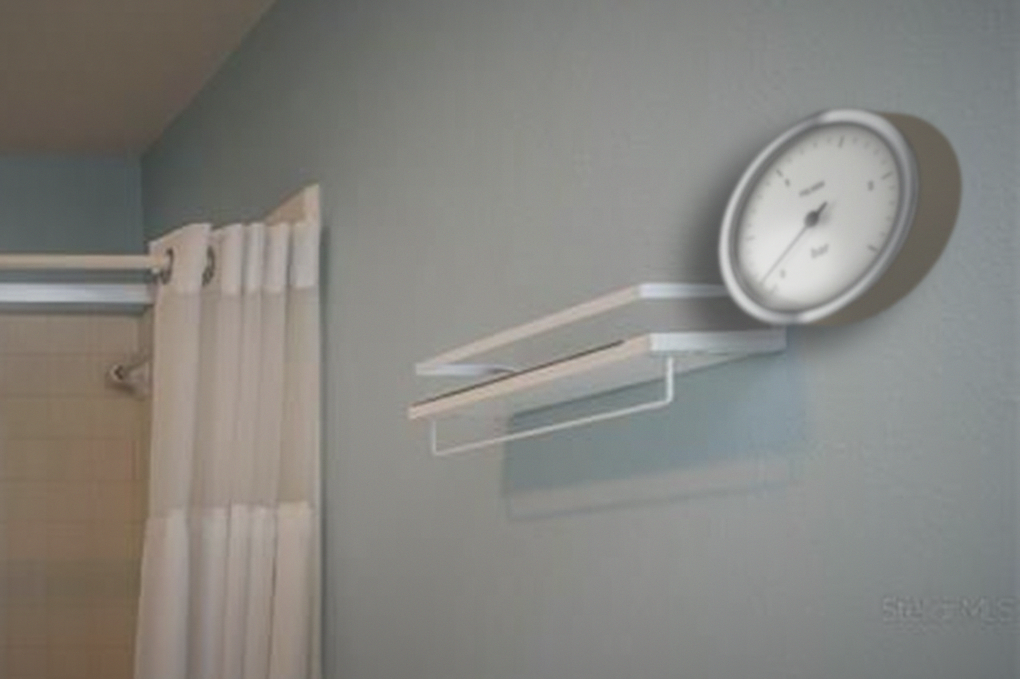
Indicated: 0.1
